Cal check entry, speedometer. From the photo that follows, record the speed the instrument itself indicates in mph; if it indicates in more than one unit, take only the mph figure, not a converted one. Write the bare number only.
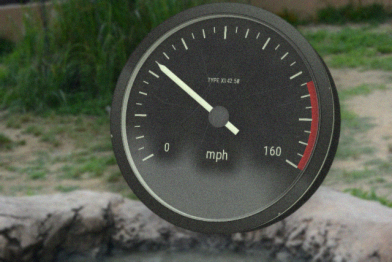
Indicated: 45
